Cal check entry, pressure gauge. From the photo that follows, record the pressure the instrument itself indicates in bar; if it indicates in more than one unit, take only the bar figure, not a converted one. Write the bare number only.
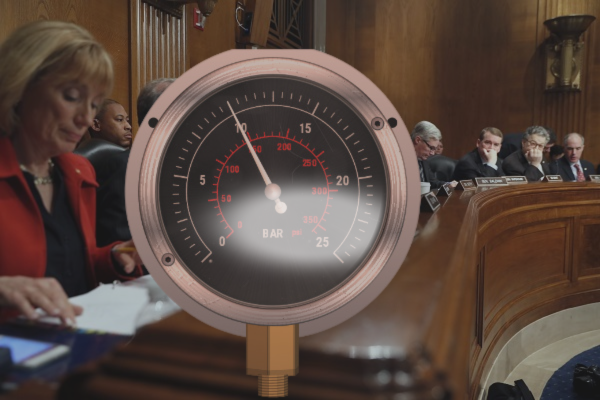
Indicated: 10
